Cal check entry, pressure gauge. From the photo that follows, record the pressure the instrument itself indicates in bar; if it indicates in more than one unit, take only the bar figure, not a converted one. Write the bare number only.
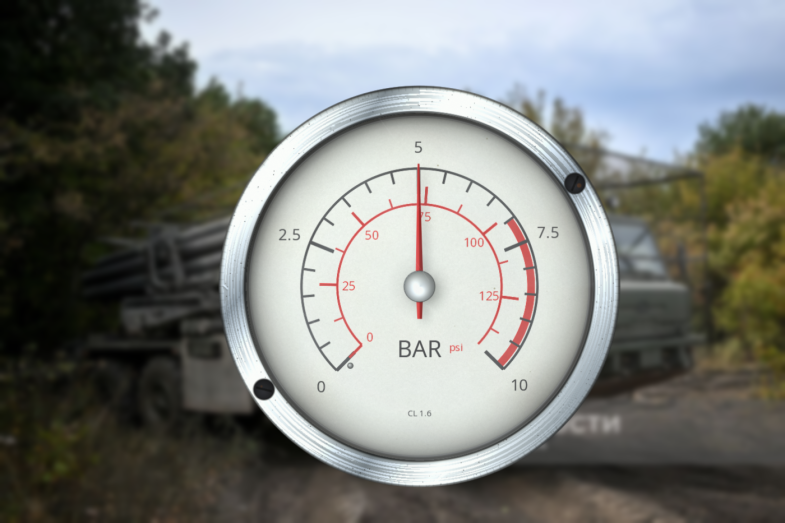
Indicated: 5
